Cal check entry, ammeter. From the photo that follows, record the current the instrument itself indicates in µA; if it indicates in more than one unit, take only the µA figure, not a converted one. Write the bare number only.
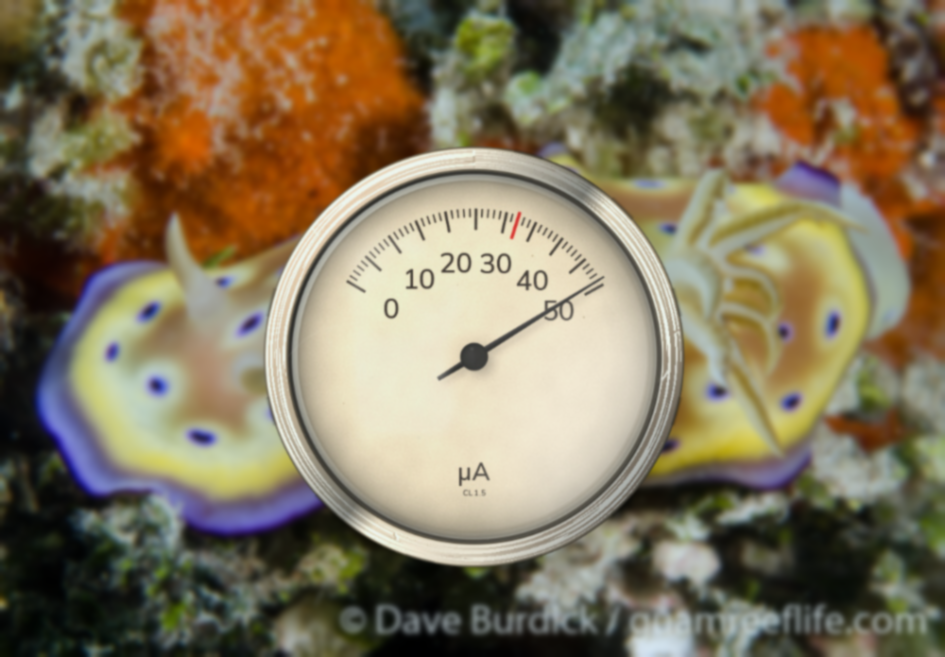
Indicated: 49
